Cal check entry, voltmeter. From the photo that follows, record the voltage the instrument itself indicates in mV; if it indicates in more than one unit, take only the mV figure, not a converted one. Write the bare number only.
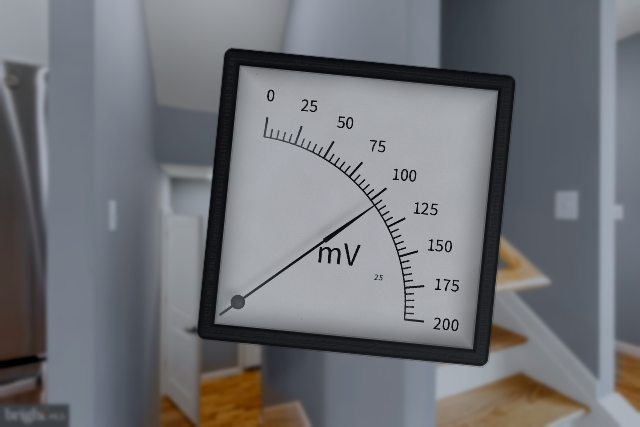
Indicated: 105
